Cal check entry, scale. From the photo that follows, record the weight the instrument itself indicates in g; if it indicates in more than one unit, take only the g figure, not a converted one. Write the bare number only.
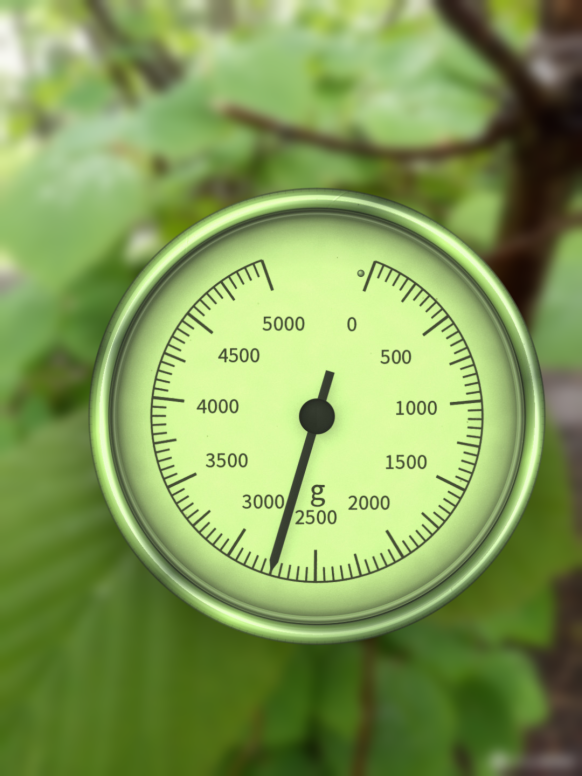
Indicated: 2750
